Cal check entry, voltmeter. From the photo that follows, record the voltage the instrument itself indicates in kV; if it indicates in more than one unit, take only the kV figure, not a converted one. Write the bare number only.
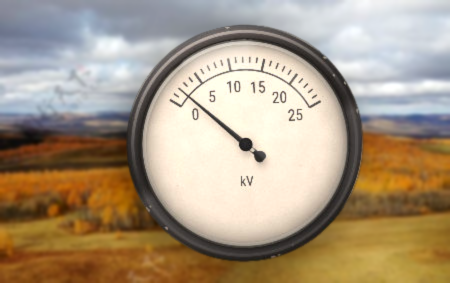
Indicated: 2
